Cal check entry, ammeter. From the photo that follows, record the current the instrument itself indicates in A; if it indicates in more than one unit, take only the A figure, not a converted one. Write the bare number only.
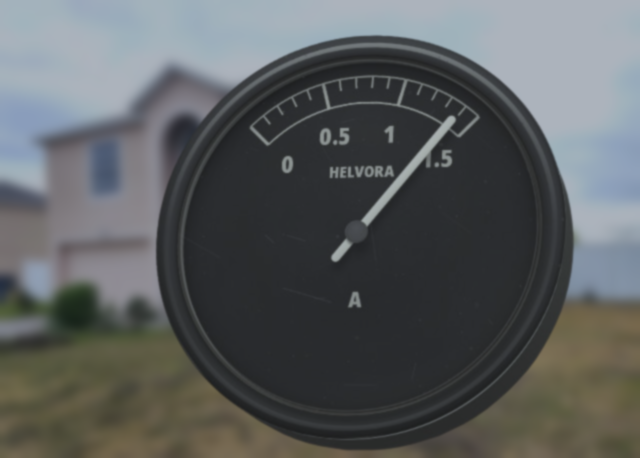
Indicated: 1.4
